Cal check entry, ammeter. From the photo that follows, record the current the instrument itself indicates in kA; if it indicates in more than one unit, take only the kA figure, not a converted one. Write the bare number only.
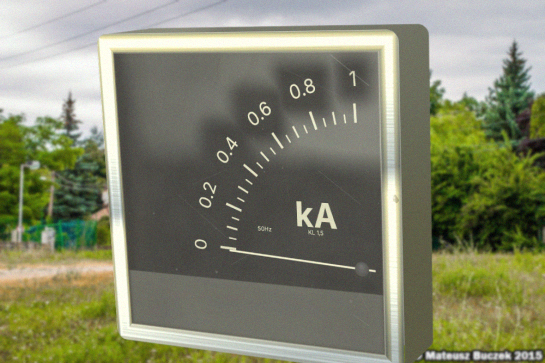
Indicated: 0
